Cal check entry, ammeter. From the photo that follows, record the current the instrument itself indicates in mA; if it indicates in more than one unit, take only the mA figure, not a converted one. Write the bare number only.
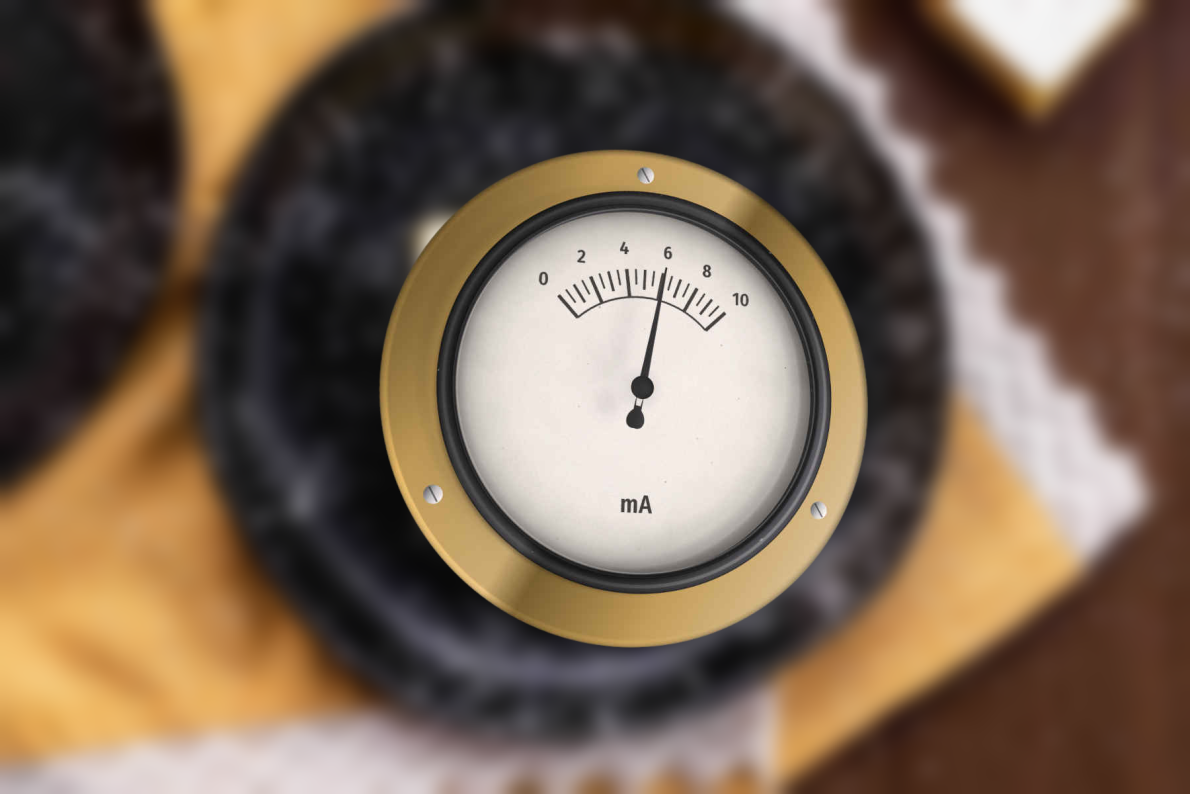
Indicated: 6
